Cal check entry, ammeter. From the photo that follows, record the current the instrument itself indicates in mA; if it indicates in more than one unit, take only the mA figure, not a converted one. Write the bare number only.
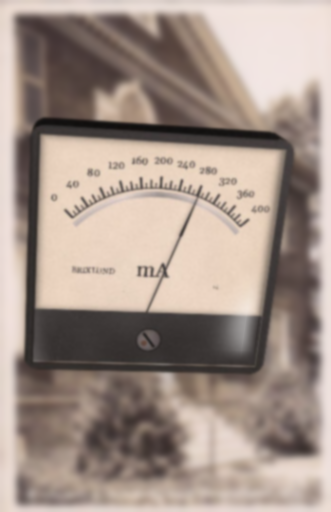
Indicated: 280
